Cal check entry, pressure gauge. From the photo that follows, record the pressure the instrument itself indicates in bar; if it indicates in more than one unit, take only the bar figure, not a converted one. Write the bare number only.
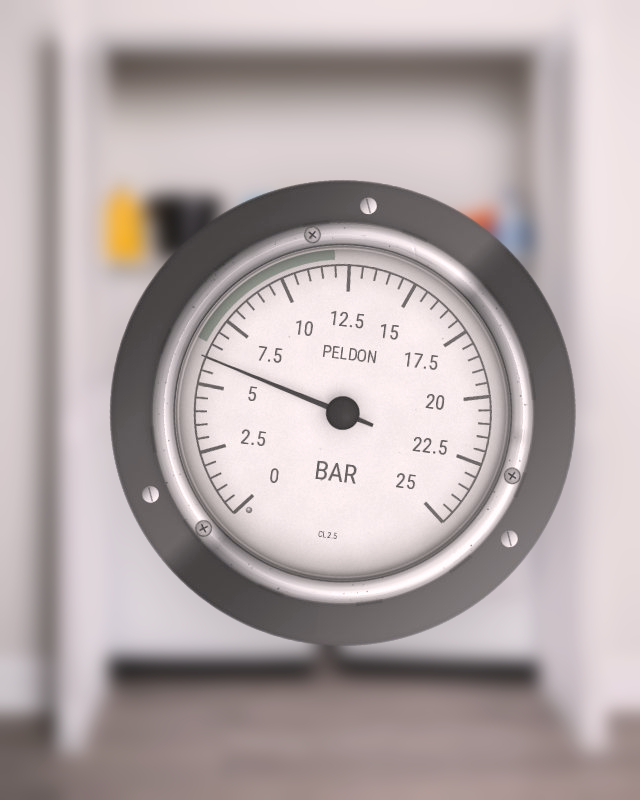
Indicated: 6
